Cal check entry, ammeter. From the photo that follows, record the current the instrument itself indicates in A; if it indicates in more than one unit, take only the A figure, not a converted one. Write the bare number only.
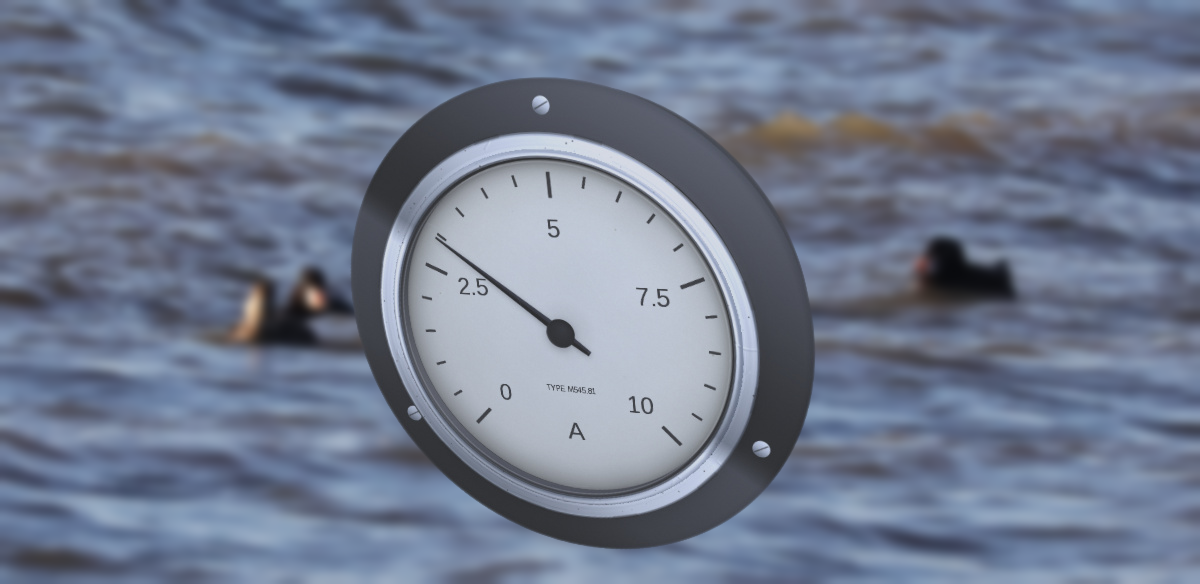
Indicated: 3
